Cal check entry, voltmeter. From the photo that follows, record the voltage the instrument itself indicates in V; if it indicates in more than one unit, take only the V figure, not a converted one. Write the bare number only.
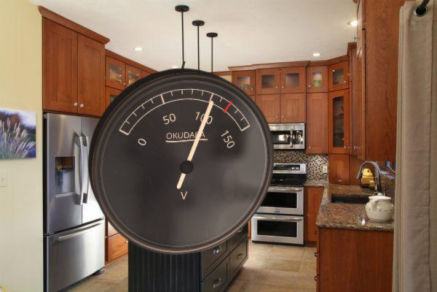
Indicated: 100
